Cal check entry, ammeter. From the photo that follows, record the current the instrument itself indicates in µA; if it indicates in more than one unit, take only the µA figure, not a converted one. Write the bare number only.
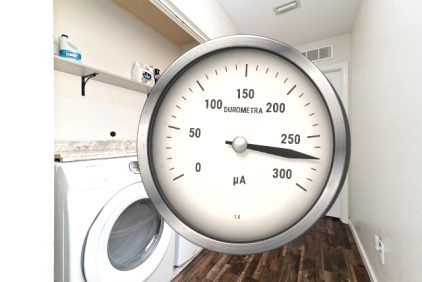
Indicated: 270
